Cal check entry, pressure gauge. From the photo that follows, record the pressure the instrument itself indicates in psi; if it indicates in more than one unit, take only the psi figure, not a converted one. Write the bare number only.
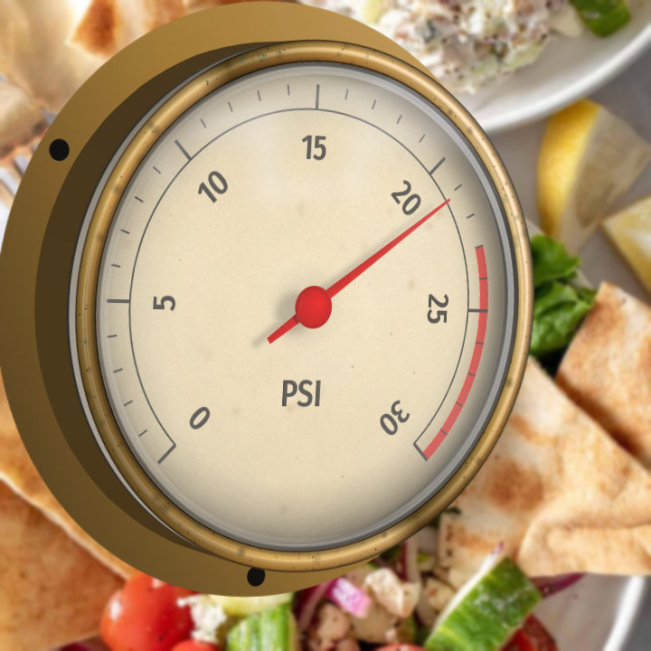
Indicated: 21
